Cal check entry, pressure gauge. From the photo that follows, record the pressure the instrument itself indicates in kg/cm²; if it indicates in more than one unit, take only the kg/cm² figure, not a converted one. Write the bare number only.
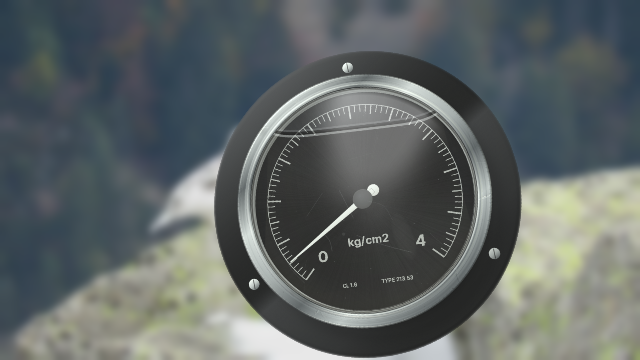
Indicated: 0.2
